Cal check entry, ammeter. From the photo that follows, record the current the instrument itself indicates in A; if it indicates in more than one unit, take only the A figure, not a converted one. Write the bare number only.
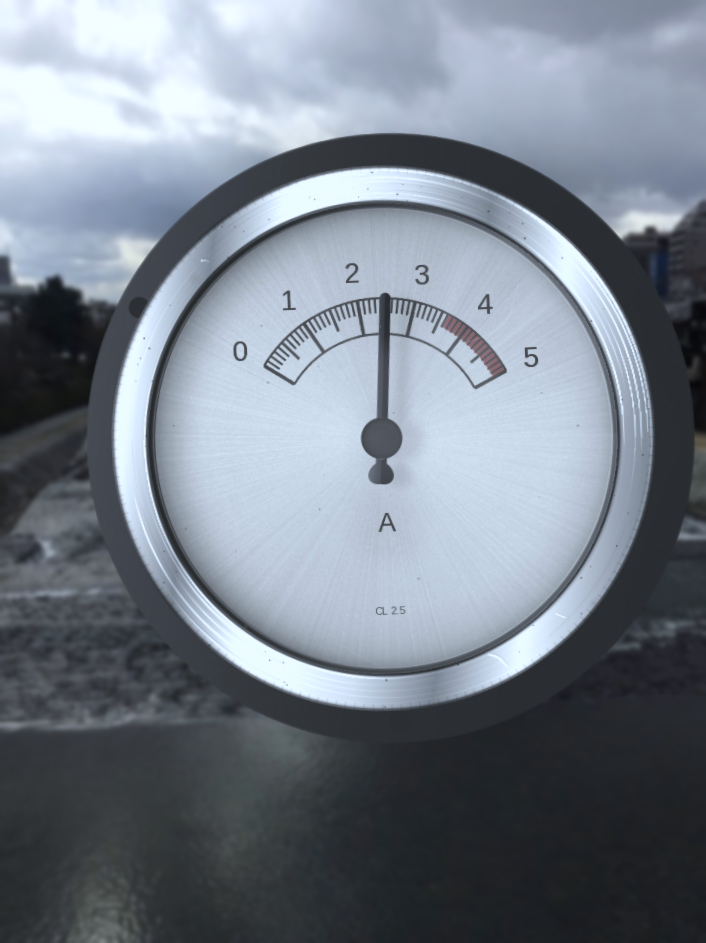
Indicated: 2.5
